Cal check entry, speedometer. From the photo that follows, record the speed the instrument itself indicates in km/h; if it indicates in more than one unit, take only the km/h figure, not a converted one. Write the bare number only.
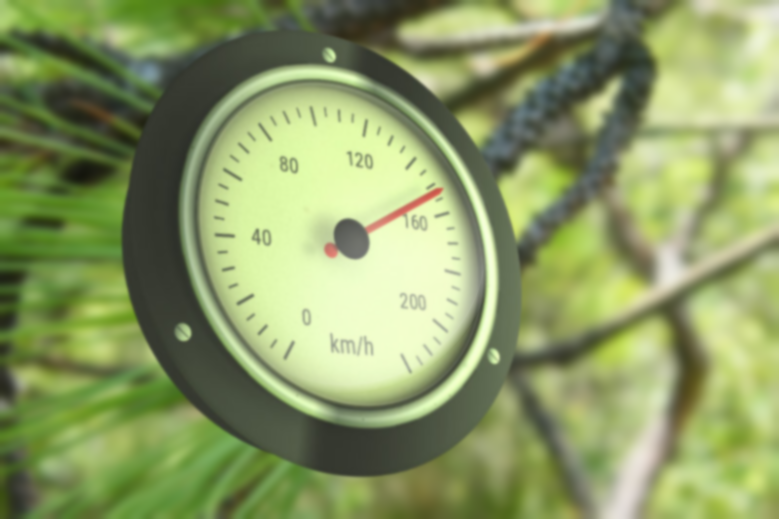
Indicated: 152.5
